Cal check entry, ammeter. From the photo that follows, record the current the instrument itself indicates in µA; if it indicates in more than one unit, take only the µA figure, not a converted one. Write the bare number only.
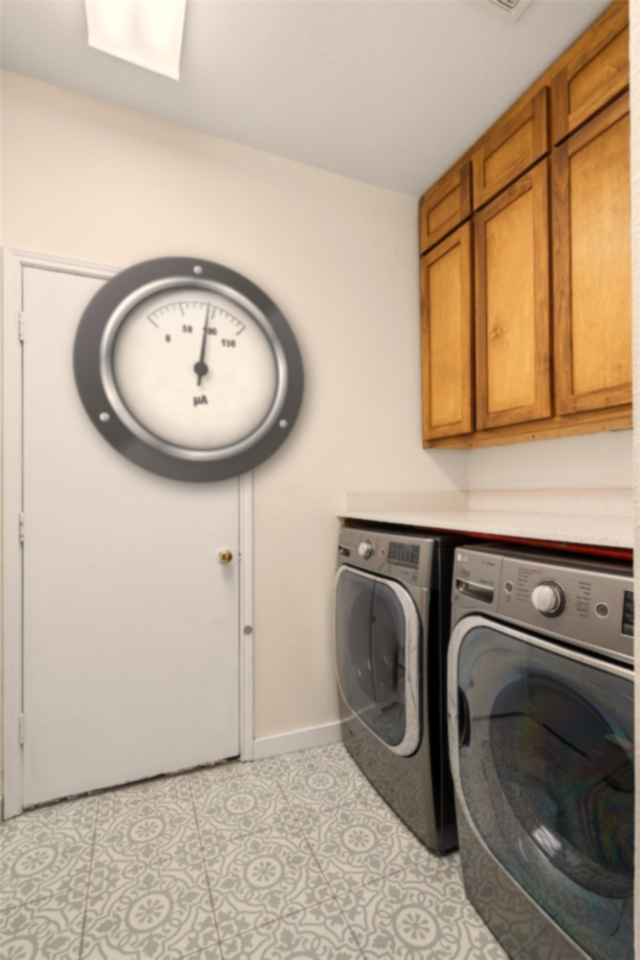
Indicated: 90
